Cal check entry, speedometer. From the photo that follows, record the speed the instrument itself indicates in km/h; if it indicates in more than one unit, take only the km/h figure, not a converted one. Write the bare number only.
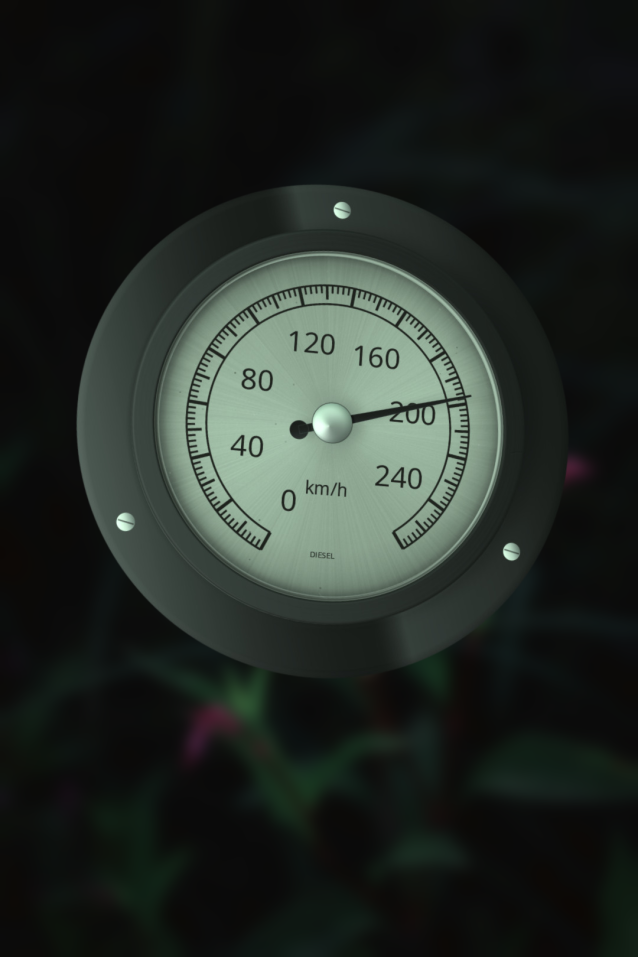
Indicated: 198
